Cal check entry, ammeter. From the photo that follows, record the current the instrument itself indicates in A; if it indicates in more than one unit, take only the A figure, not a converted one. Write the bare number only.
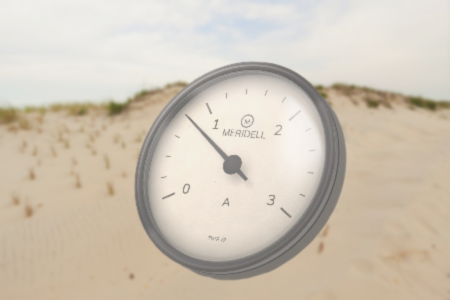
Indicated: 0.8
